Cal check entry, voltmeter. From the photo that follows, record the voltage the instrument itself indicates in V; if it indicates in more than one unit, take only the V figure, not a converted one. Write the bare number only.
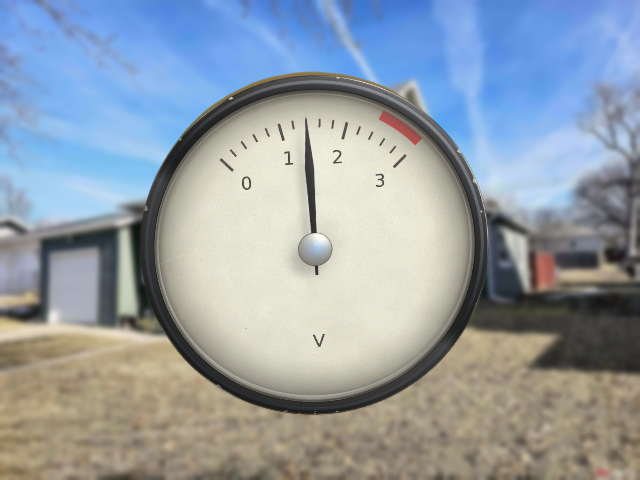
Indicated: 1.4
